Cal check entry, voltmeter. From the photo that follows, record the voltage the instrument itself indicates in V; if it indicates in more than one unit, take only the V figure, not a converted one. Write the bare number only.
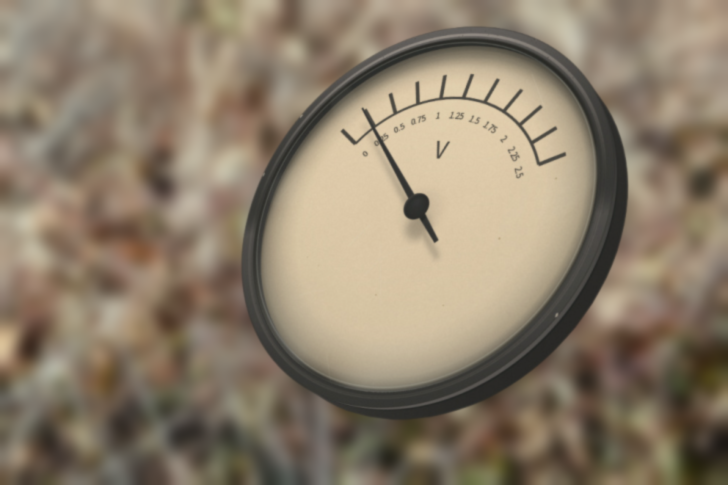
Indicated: 0.25
